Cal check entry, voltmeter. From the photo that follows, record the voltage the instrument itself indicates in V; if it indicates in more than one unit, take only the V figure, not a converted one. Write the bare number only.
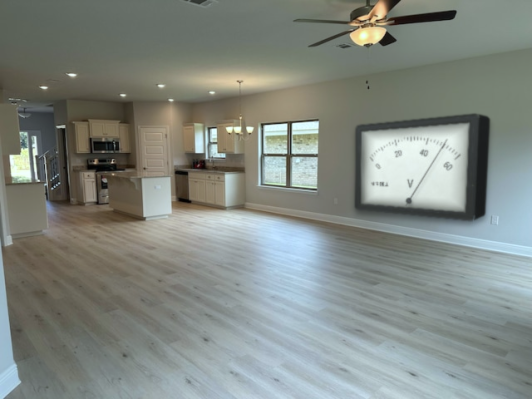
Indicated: 50
